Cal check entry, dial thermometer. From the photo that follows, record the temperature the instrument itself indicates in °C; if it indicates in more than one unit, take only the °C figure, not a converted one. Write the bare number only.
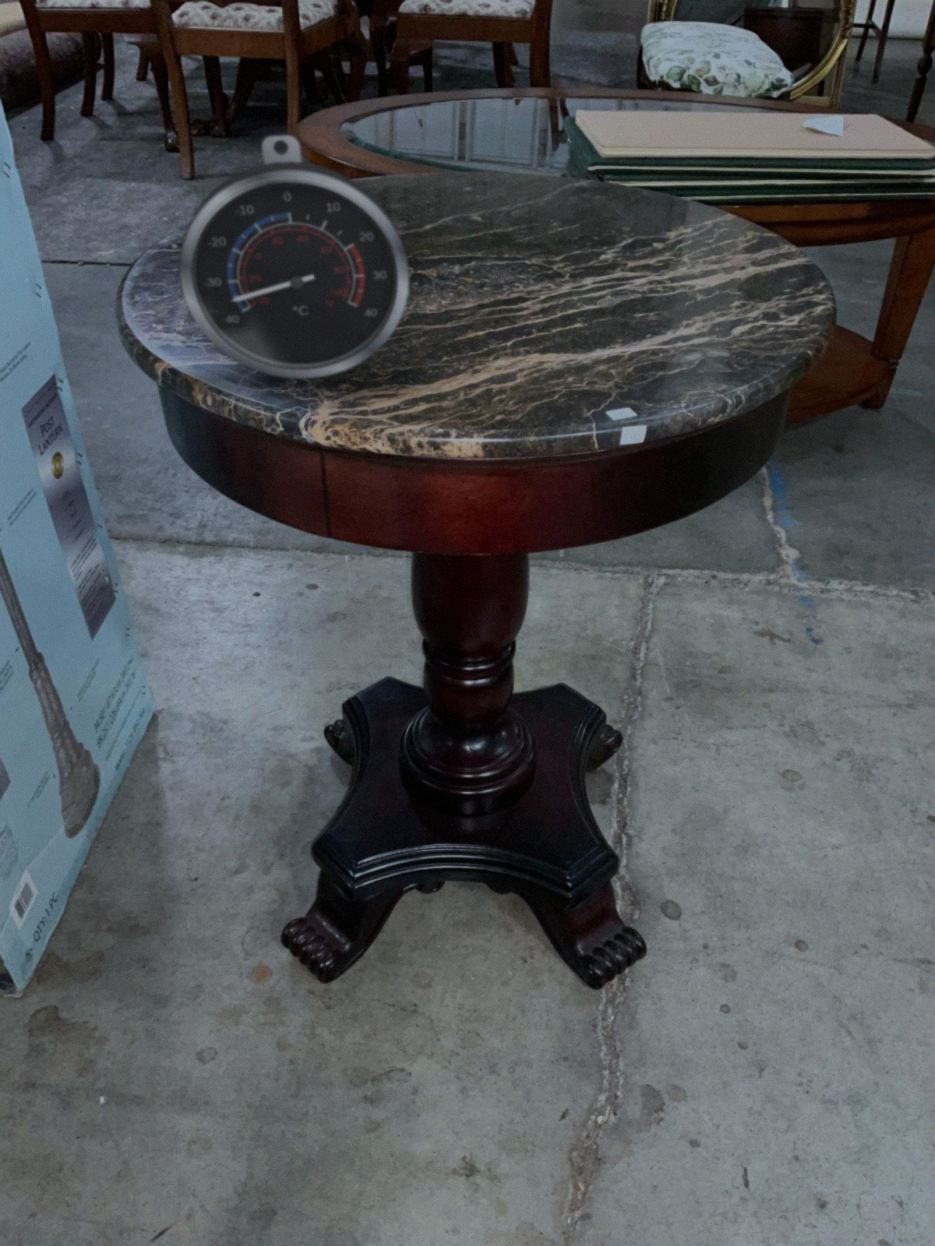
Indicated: -35
